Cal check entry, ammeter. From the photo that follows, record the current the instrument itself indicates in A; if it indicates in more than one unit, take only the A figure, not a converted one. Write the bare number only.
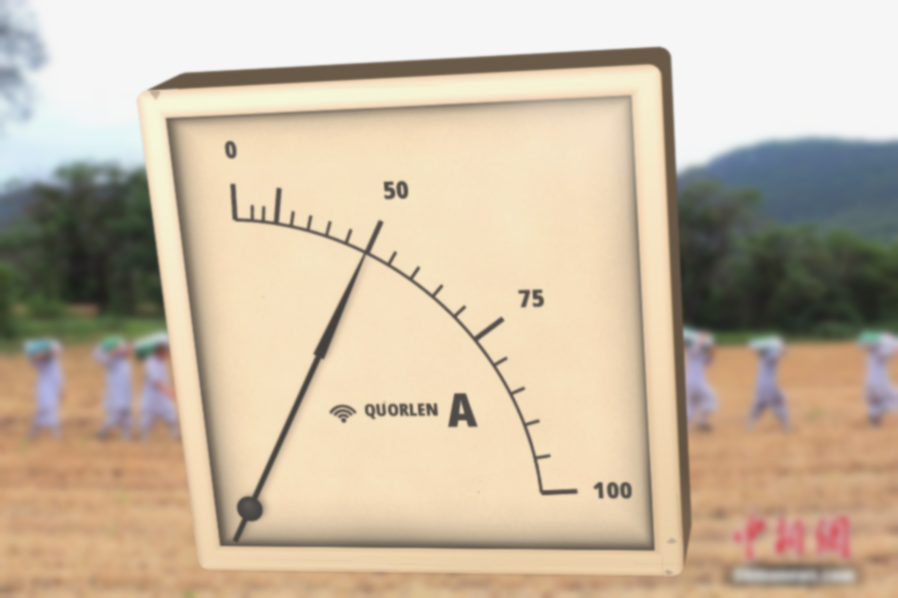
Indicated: 50
